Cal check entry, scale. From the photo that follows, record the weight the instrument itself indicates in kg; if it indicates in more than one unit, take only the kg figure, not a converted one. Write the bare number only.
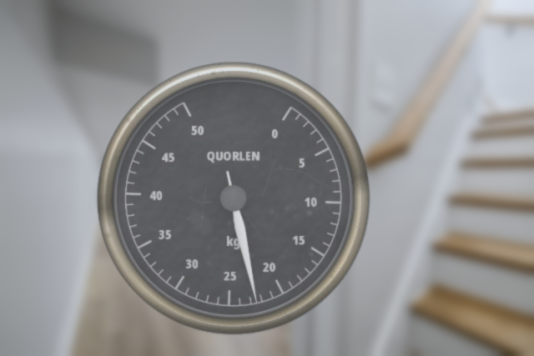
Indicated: 22.5
